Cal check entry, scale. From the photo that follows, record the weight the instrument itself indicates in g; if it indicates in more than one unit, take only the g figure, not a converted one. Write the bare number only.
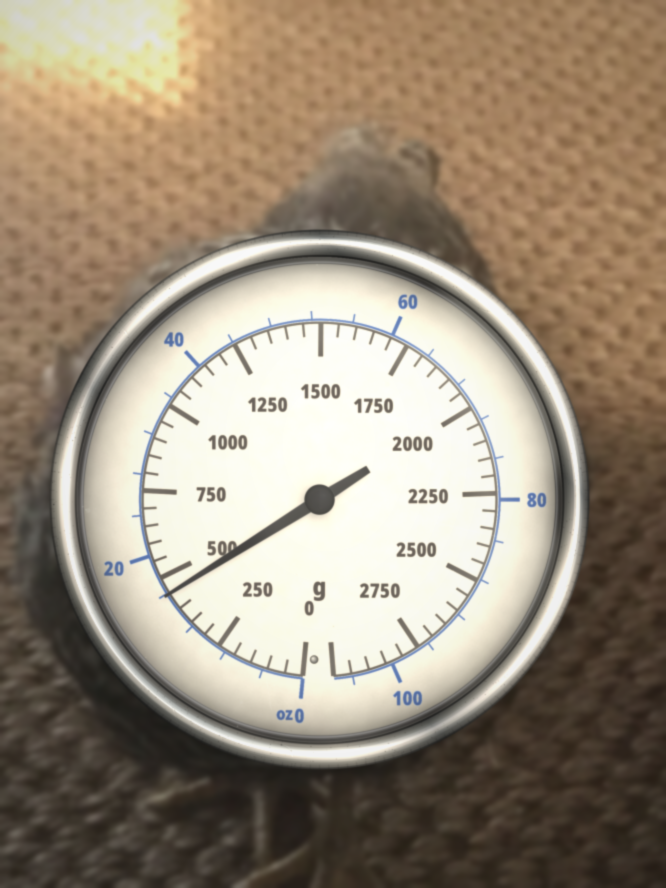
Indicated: 450
